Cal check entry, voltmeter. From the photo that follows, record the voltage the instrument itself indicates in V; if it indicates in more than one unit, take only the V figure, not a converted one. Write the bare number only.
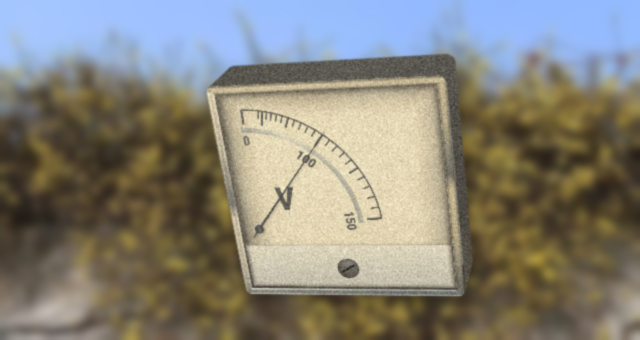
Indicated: 100
